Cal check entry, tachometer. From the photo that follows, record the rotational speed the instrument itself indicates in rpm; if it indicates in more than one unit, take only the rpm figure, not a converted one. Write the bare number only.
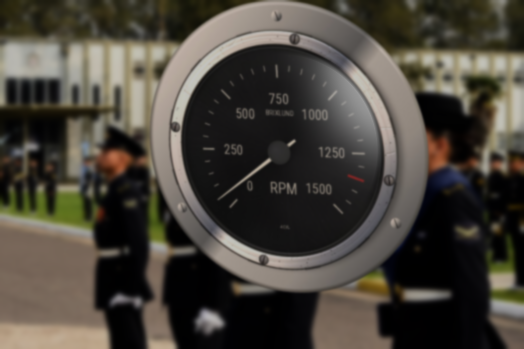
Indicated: 50
